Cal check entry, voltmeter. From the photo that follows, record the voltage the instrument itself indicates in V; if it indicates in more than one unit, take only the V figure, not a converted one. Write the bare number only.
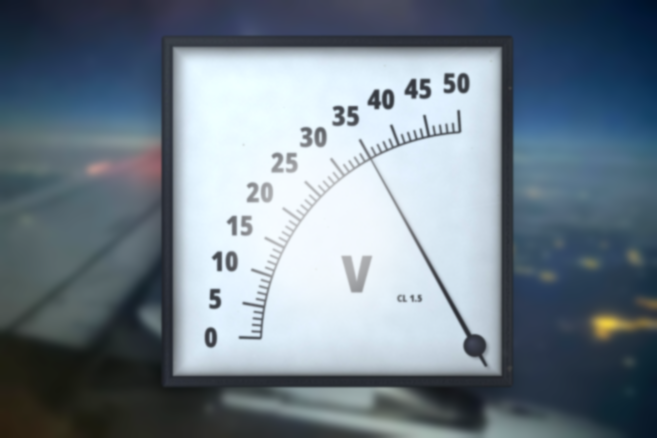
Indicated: 35
